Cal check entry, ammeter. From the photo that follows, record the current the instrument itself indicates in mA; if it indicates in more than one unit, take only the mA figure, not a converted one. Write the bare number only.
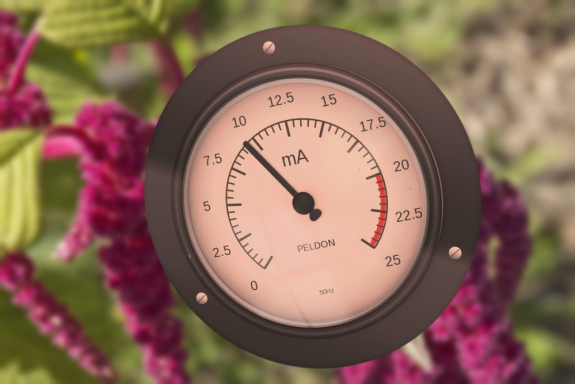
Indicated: 9.5
